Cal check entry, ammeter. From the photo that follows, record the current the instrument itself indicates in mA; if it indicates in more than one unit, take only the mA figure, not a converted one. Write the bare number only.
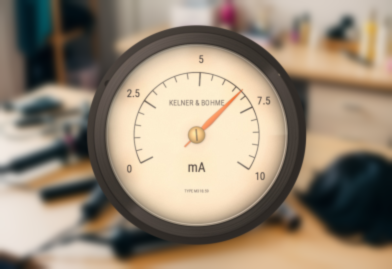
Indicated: 6.75
